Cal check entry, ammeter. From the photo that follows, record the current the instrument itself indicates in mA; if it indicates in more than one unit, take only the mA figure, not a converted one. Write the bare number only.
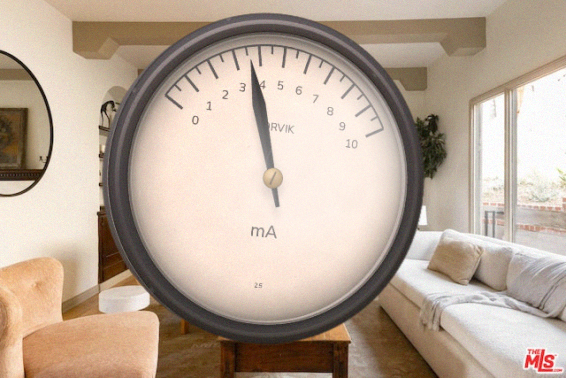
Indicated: 3.5
